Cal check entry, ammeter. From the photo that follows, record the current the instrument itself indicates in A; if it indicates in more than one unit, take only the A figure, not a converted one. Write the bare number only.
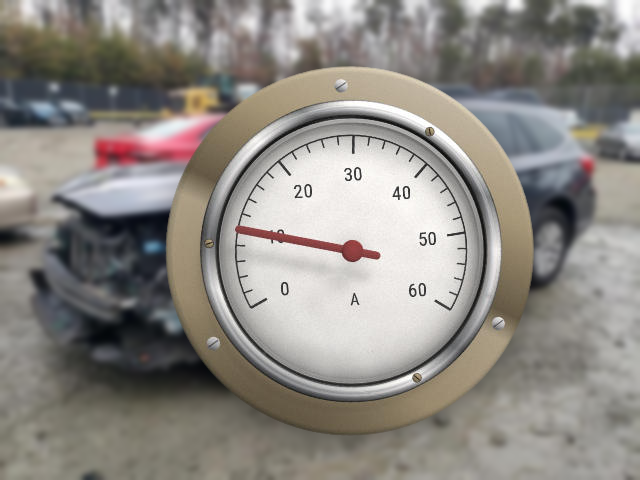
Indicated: 10
